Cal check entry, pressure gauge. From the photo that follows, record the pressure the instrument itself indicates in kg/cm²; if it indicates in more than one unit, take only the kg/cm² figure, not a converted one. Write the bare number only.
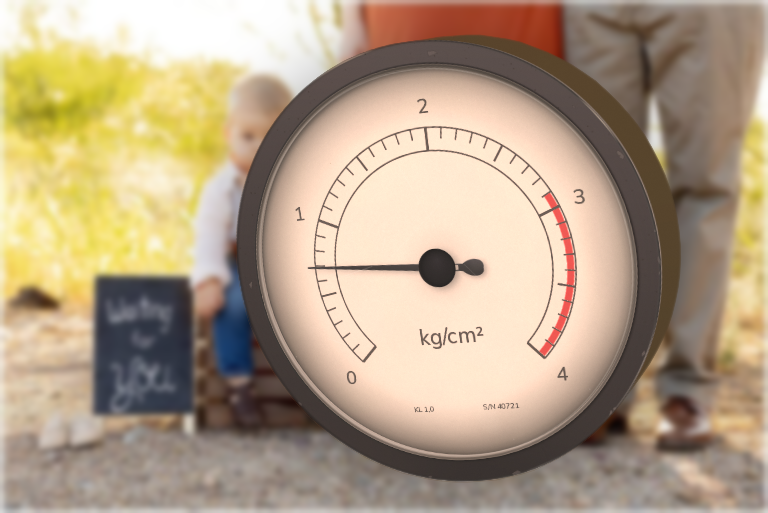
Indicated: 0.7
